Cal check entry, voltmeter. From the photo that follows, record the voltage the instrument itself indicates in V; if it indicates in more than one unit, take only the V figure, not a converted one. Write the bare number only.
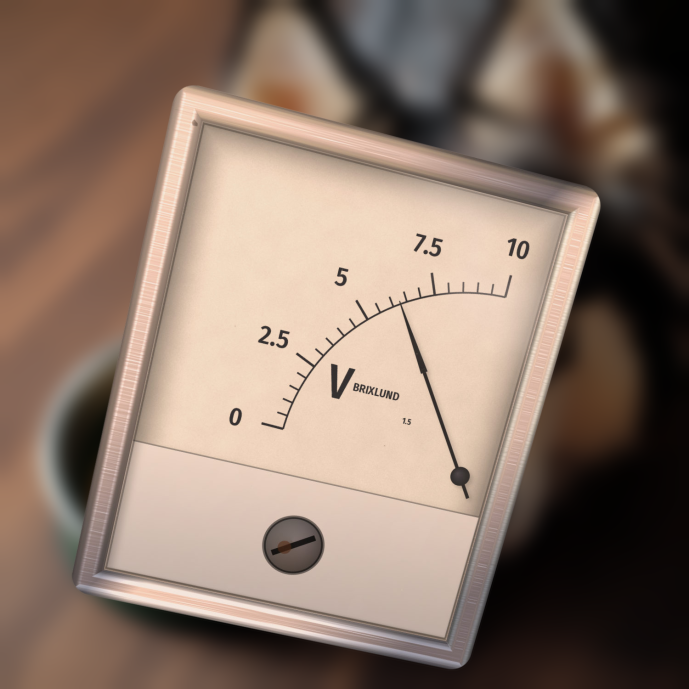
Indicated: 6.25
